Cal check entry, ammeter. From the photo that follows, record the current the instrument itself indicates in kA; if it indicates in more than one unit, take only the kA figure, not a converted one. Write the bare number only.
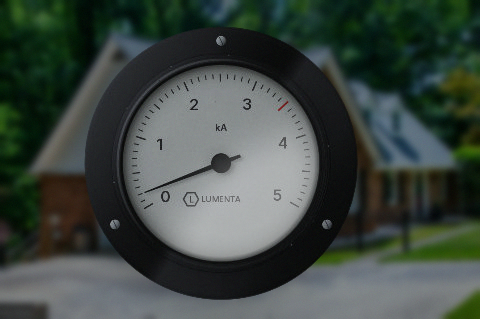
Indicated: 0.2
